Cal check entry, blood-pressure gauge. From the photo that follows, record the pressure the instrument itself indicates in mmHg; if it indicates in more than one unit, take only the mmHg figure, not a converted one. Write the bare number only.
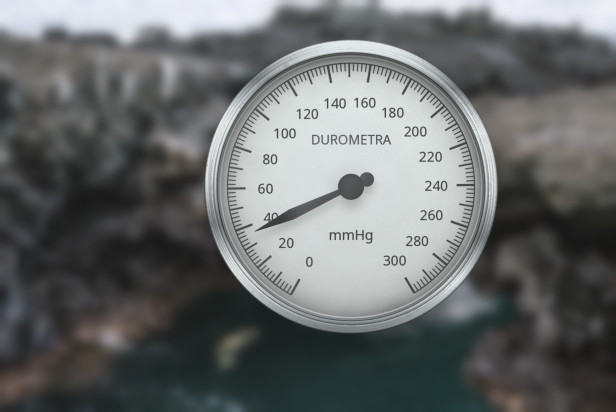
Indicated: 36
